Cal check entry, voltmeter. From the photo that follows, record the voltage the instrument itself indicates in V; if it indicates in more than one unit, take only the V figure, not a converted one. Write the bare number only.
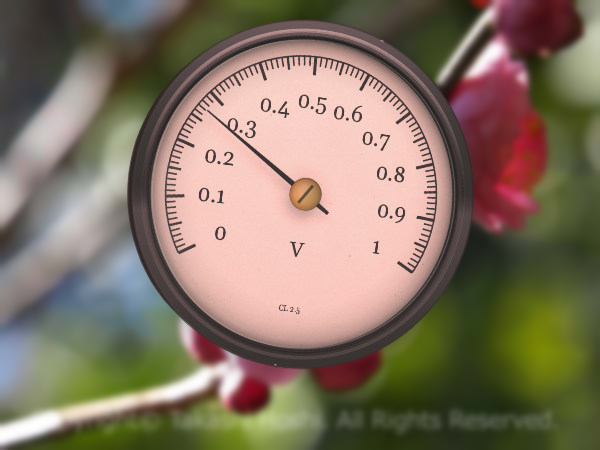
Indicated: 0.27
